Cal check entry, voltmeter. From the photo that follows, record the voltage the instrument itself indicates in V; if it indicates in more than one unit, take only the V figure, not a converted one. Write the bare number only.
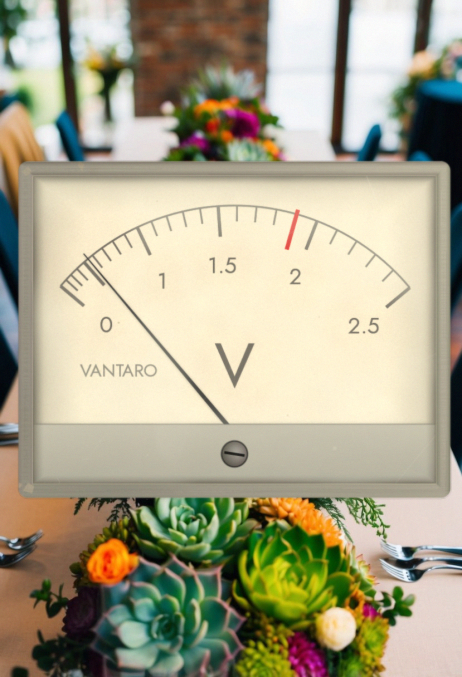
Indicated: 0.55
